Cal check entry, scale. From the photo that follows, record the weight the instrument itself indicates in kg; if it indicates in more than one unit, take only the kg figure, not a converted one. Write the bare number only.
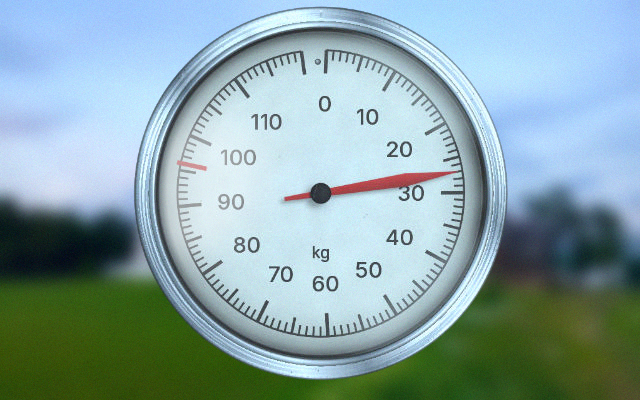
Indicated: 27
